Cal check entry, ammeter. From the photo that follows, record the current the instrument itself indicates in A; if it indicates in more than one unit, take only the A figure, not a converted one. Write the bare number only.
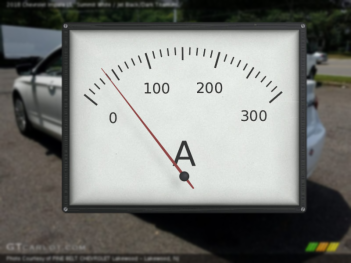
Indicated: 40
